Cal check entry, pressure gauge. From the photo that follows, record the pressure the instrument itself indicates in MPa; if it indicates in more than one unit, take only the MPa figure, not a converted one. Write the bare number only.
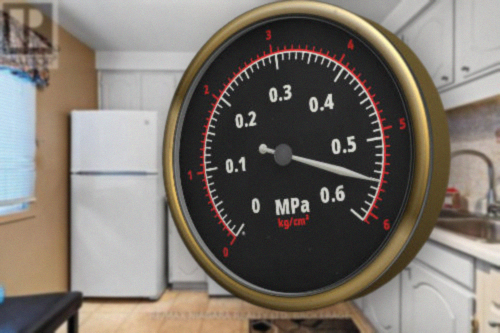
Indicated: 0.55
